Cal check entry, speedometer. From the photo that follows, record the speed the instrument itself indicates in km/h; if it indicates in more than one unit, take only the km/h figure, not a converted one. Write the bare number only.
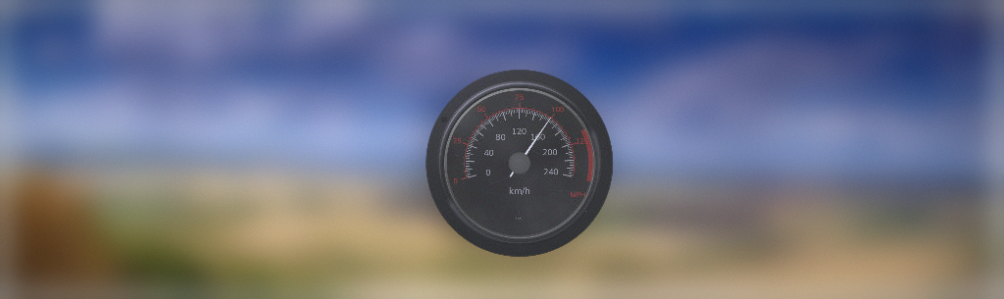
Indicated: 160
